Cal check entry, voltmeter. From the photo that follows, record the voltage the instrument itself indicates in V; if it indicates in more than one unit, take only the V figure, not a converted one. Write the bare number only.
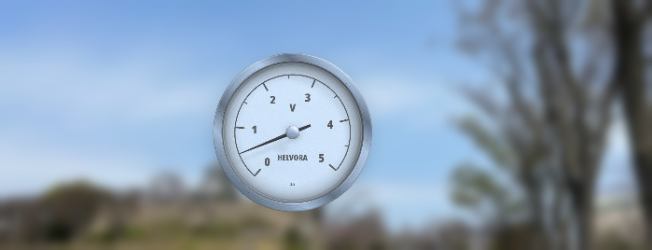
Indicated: 0.5
